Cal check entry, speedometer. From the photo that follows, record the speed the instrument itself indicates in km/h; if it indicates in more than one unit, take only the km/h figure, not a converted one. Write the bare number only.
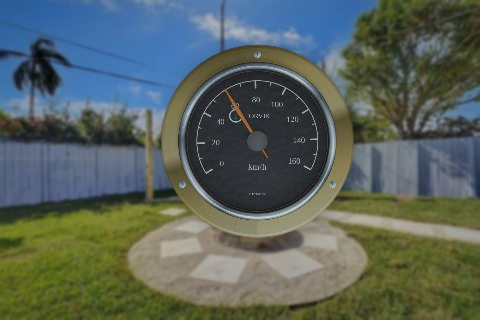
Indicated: 60
